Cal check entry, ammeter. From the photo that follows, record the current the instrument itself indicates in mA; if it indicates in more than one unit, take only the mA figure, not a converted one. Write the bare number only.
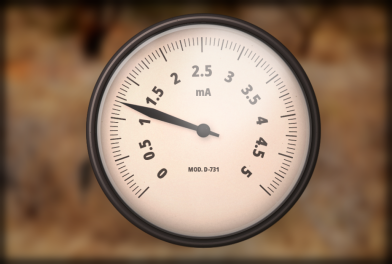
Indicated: 1.2
